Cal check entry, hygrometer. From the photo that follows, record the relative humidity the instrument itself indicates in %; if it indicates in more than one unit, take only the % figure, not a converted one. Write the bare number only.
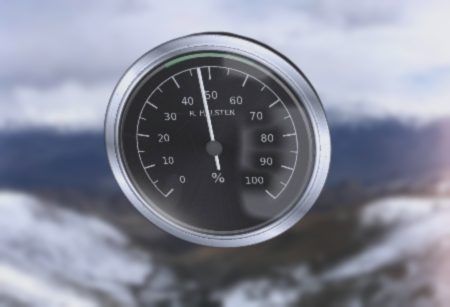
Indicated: 47.5
